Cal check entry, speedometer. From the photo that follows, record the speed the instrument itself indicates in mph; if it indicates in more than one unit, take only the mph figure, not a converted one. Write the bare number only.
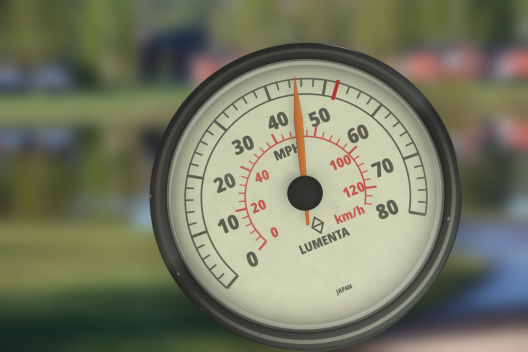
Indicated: 45
